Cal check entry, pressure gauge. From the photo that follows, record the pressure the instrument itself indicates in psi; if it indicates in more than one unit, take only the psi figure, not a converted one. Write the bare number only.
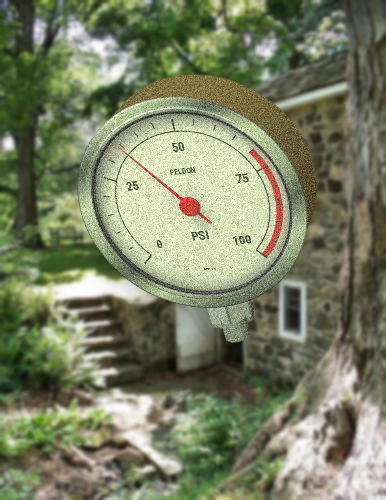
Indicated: 35
